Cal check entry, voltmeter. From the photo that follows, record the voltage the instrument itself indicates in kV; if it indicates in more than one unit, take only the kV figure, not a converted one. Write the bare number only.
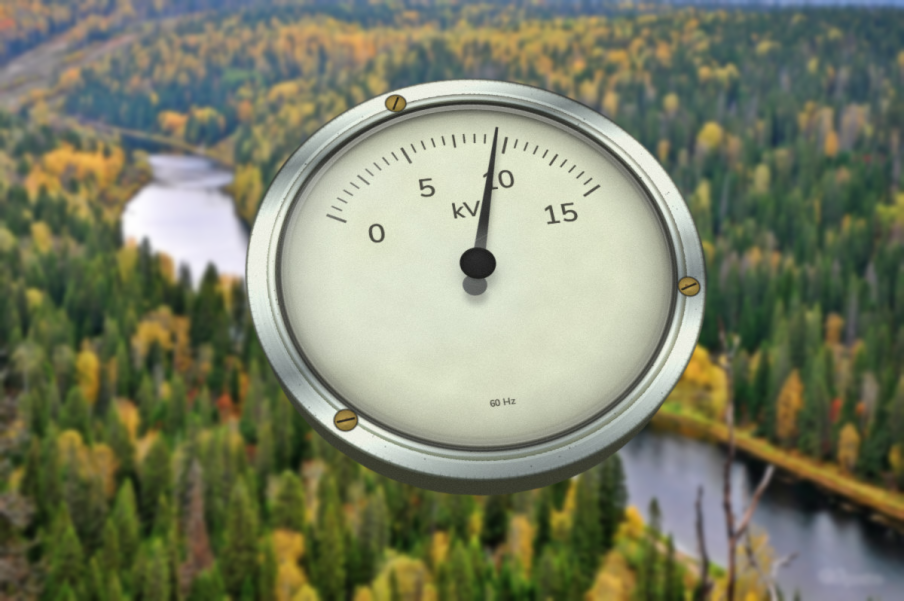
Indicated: 9.5
